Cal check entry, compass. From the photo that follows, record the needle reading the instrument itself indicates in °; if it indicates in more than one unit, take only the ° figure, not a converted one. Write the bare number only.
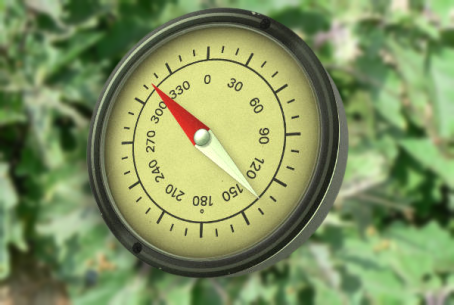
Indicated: 315
